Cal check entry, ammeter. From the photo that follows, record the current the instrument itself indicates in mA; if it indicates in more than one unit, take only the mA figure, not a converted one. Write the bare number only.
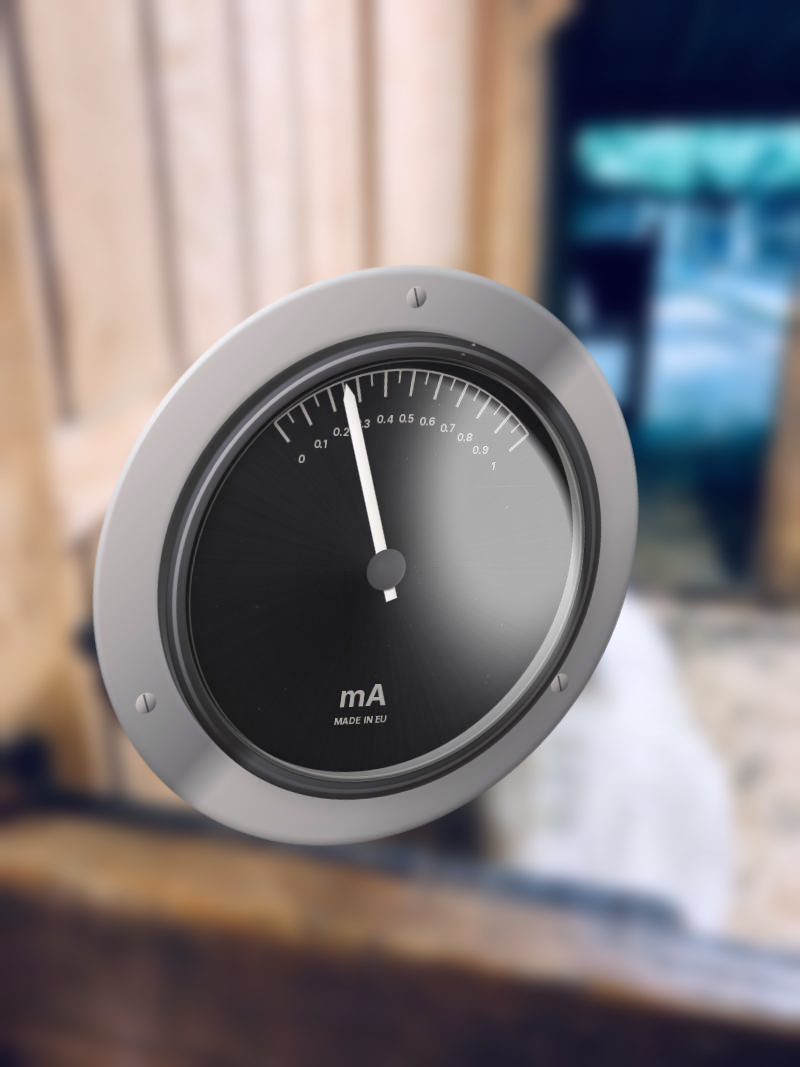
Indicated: 0.25
